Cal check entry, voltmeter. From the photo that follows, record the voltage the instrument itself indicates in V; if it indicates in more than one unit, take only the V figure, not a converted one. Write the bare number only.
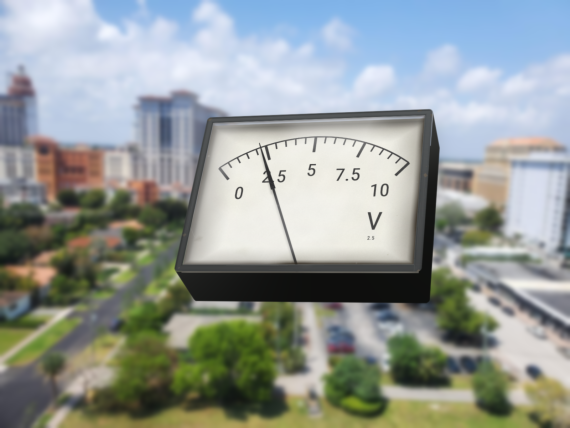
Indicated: 2.25
